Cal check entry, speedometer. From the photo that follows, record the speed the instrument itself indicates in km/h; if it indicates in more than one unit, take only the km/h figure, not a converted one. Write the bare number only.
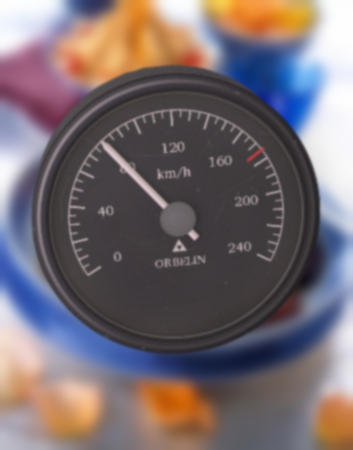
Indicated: 80
